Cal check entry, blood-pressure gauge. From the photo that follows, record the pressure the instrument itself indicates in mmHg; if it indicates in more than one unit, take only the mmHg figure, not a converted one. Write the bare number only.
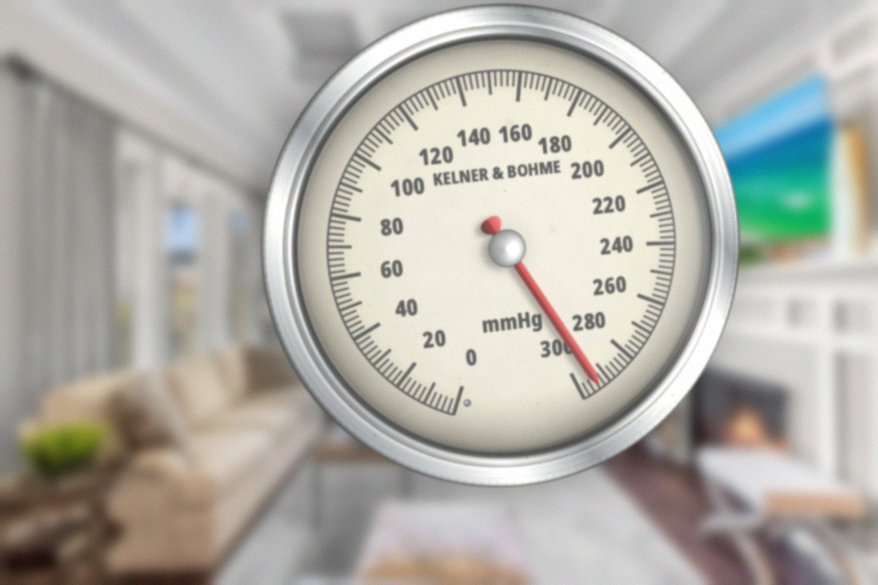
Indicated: 294
